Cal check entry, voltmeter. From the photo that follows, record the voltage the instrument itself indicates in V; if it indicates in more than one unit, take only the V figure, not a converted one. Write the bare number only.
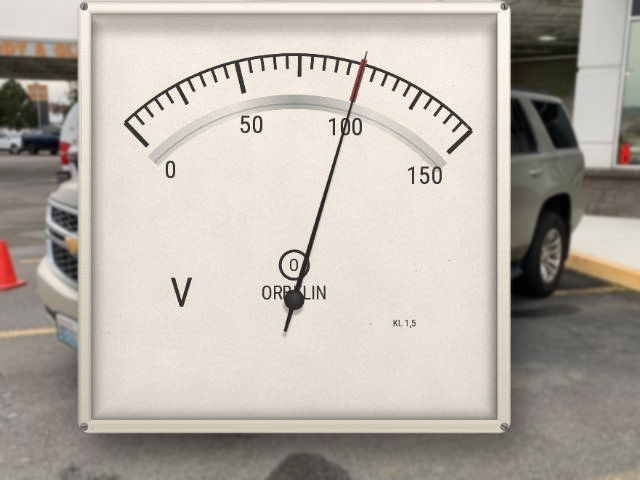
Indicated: 100
